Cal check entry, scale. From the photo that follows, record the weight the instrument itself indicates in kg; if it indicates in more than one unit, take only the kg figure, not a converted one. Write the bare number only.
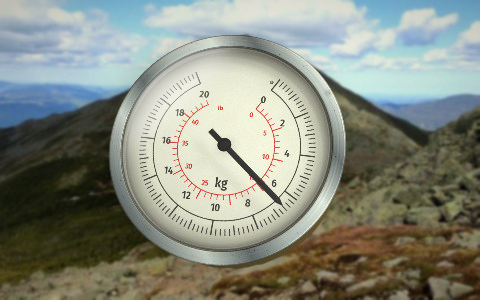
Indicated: 6.6
